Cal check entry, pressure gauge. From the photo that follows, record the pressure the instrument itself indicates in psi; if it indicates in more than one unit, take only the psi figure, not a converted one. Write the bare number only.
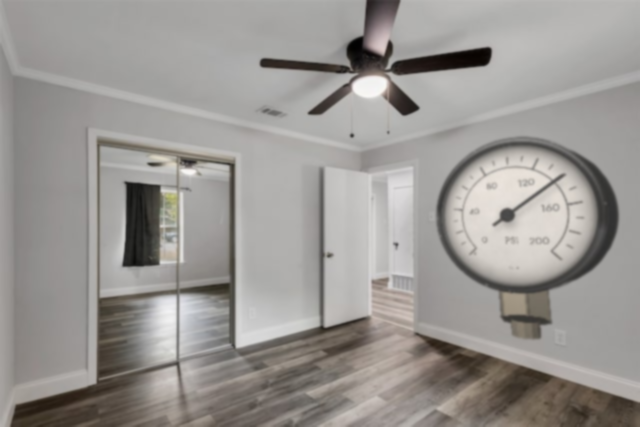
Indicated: 140
